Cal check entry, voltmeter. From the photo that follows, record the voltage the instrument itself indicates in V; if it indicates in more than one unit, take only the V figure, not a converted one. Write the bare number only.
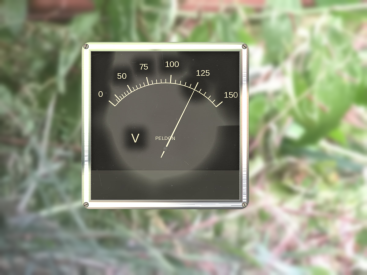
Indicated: 125
